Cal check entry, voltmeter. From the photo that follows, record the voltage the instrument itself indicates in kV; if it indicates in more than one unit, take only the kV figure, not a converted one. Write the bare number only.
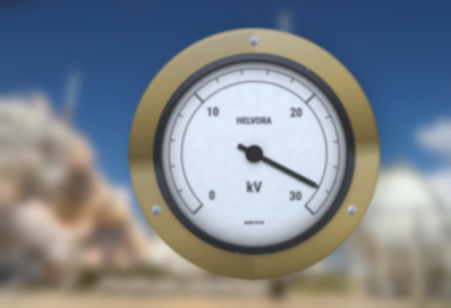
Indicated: 28
